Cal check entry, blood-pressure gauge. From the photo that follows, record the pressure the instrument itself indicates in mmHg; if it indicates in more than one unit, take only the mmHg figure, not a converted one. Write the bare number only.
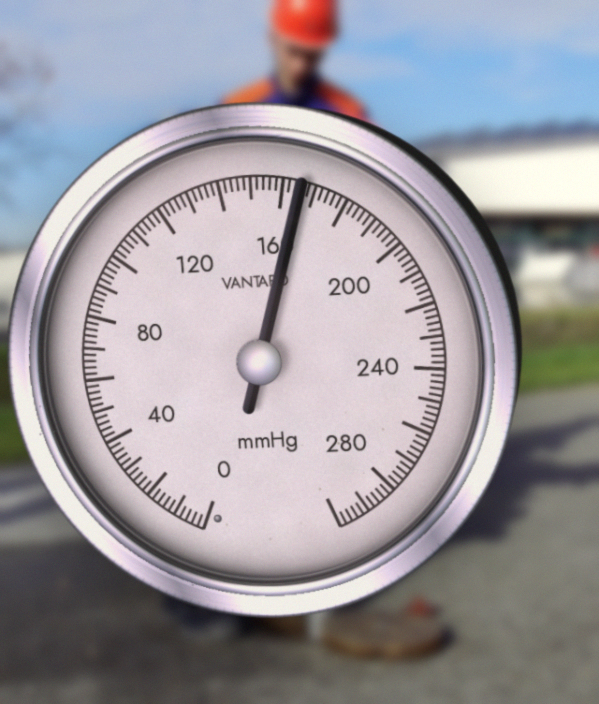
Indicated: 166
